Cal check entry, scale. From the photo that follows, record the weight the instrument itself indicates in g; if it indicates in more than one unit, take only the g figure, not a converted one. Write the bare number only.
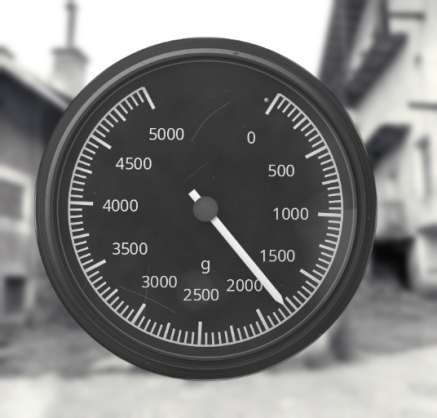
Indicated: 1800
